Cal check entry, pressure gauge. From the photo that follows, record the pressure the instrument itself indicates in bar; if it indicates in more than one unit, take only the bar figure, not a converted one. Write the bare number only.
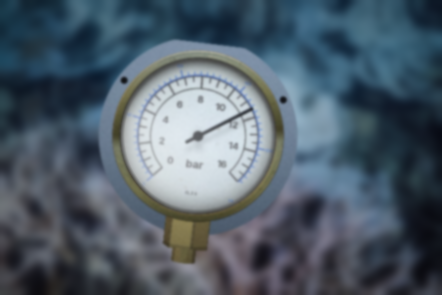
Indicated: 11.5
